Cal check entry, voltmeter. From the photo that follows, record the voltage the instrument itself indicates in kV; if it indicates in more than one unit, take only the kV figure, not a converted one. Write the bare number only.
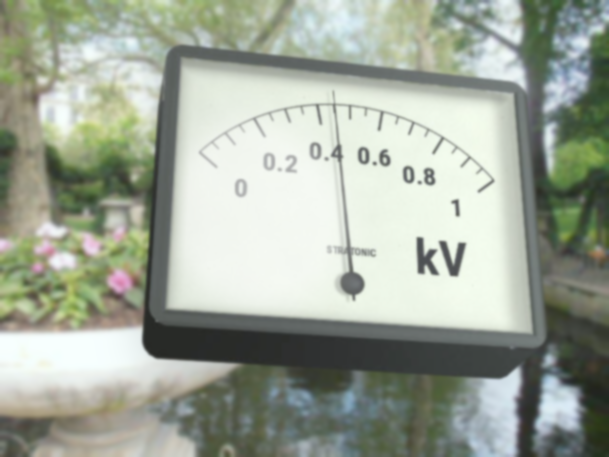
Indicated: 0.45
